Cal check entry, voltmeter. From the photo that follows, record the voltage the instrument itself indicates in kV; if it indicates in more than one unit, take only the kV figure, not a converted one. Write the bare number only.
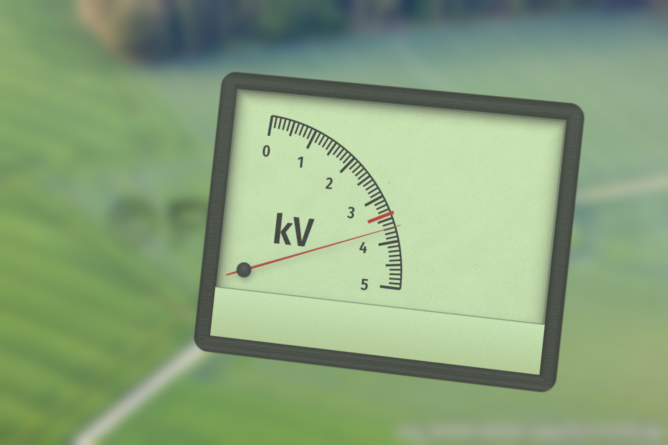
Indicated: 3.7
